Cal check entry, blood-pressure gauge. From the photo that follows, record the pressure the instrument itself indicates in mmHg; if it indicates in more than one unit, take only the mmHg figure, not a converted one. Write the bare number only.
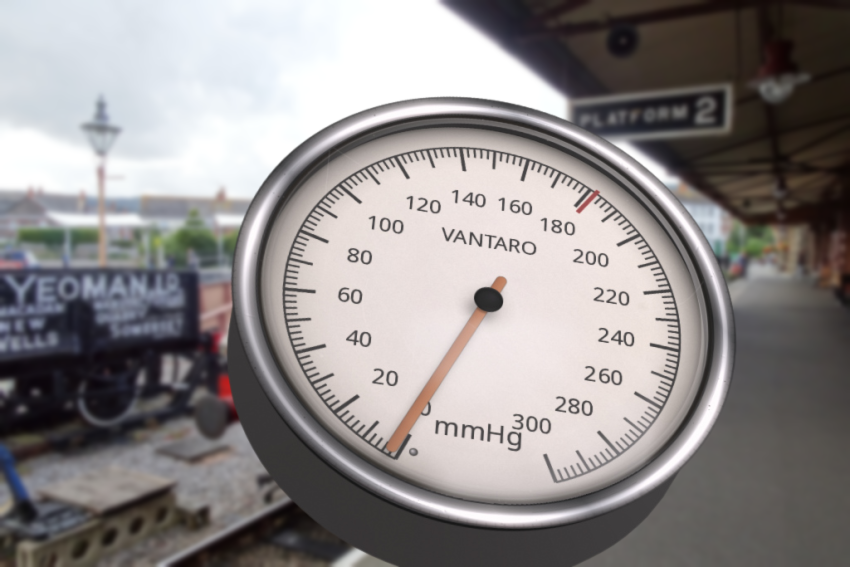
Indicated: 2
